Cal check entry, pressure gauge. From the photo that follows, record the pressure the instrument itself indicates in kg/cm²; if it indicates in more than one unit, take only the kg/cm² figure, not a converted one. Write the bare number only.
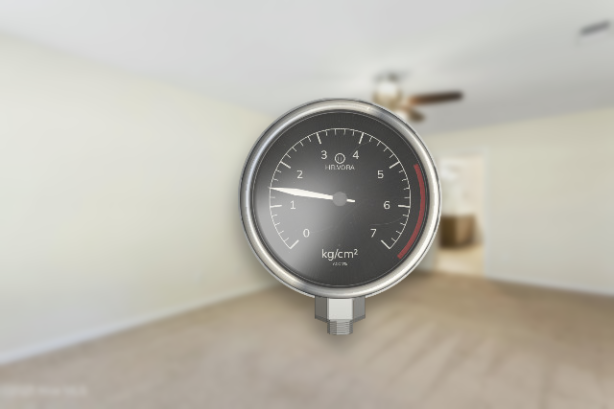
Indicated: 1.4
